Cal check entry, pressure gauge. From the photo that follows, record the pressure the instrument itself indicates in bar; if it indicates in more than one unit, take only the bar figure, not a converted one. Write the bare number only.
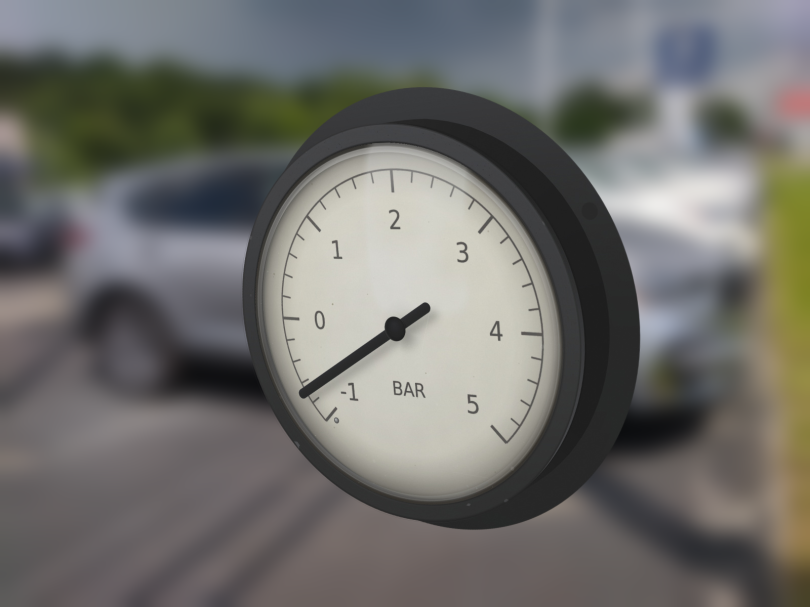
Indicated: -0.7
